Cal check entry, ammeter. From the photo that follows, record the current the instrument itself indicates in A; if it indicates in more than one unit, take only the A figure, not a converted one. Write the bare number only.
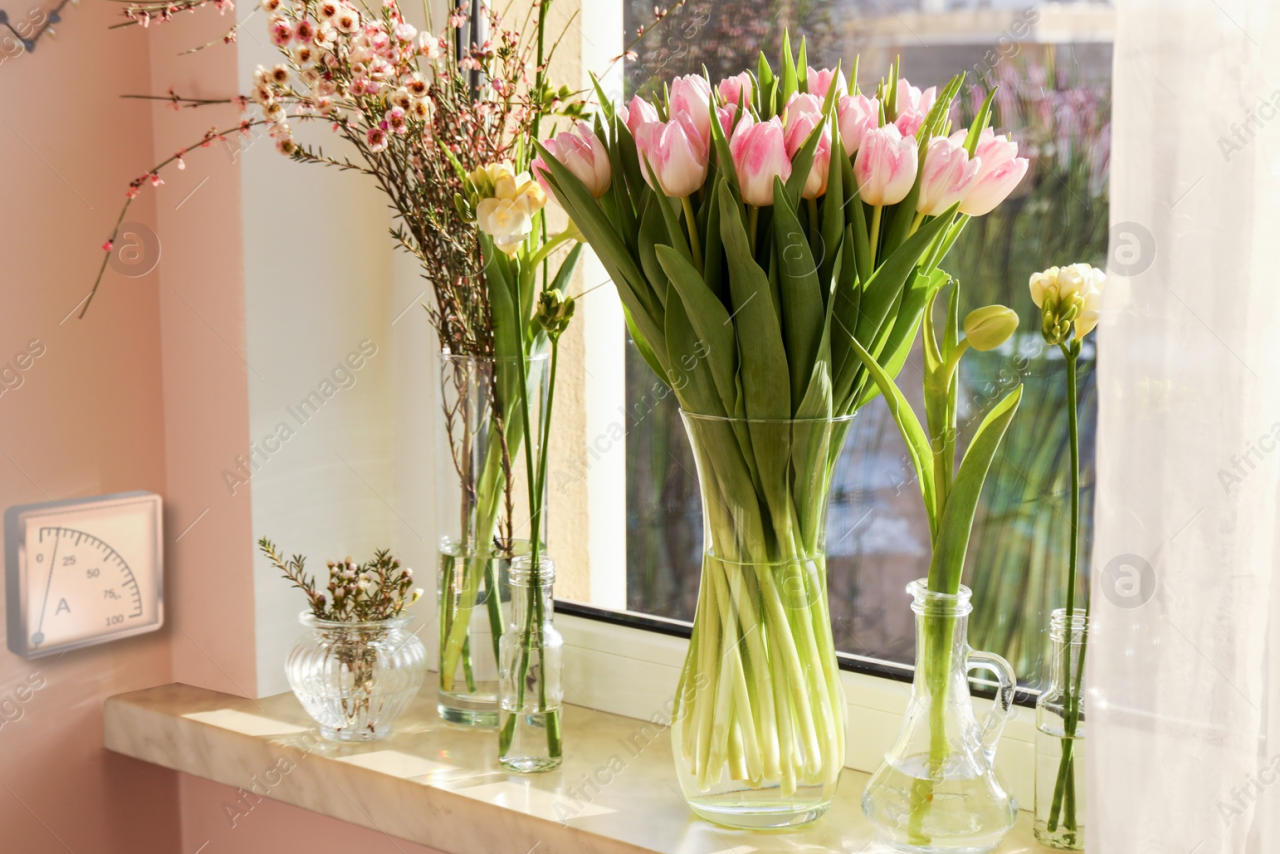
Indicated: 10
